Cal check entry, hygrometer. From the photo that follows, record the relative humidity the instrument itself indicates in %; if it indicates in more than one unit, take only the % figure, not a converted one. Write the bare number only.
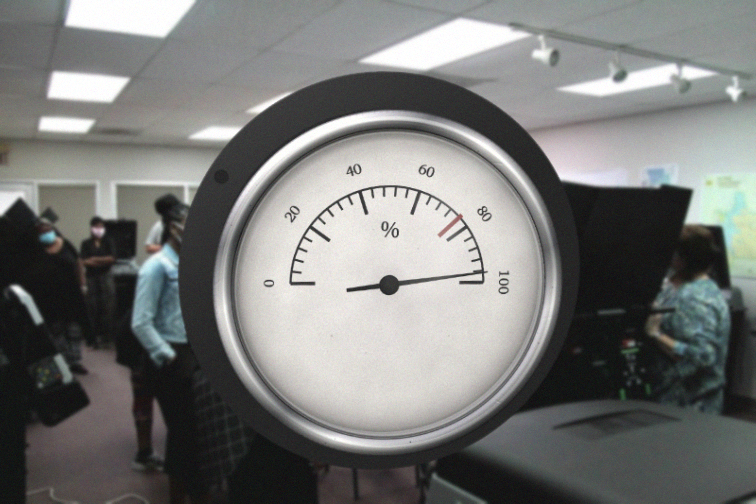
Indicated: 96
